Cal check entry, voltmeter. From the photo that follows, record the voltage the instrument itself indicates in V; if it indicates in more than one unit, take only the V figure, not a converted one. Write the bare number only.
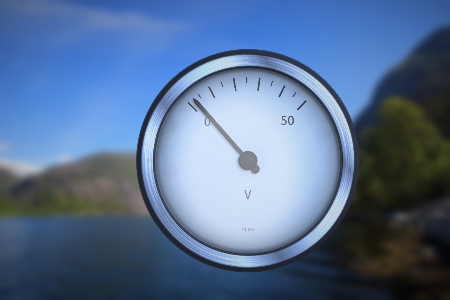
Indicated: 2.5
